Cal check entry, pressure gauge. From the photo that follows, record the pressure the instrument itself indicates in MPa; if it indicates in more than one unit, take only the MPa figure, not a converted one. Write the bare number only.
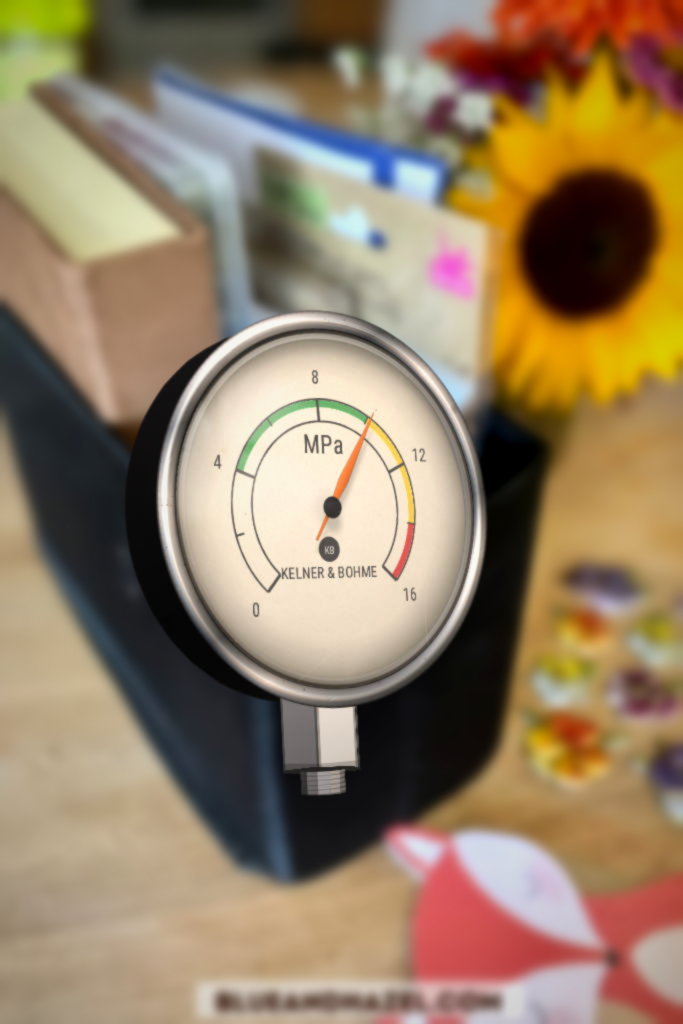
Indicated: 10
